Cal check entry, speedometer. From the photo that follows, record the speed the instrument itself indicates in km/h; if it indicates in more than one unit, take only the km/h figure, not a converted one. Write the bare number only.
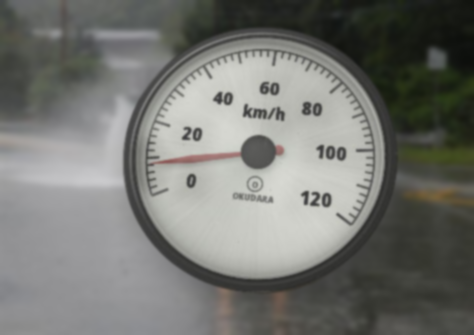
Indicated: 8
